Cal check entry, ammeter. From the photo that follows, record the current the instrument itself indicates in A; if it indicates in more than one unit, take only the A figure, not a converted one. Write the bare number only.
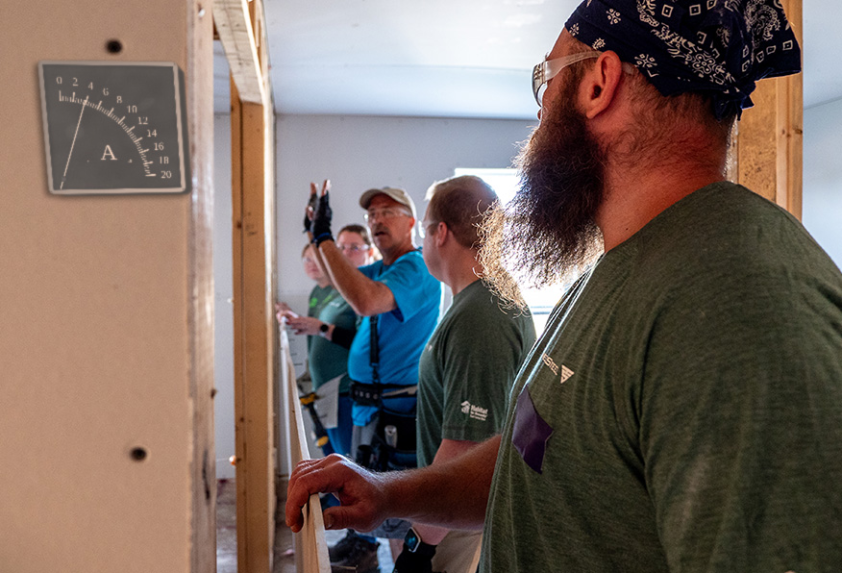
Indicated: 4
